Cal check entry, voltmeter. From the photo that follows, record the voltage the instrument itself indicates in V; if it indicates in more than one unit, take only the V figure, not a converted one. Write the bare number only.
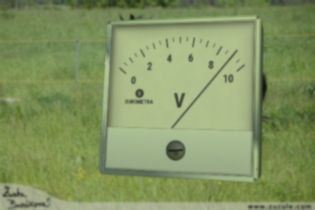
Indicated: 9
